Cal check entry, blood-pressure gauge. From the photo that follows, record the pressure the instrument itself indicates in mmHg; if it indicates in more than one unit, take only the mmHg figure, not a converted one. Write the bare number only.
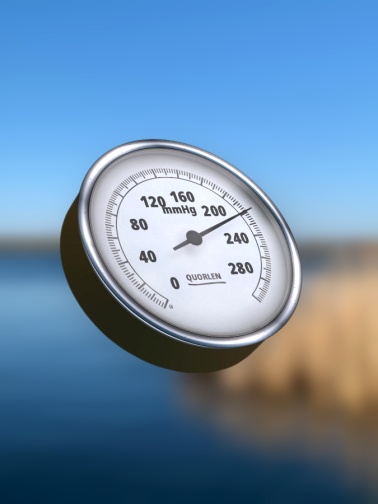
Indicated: 220
